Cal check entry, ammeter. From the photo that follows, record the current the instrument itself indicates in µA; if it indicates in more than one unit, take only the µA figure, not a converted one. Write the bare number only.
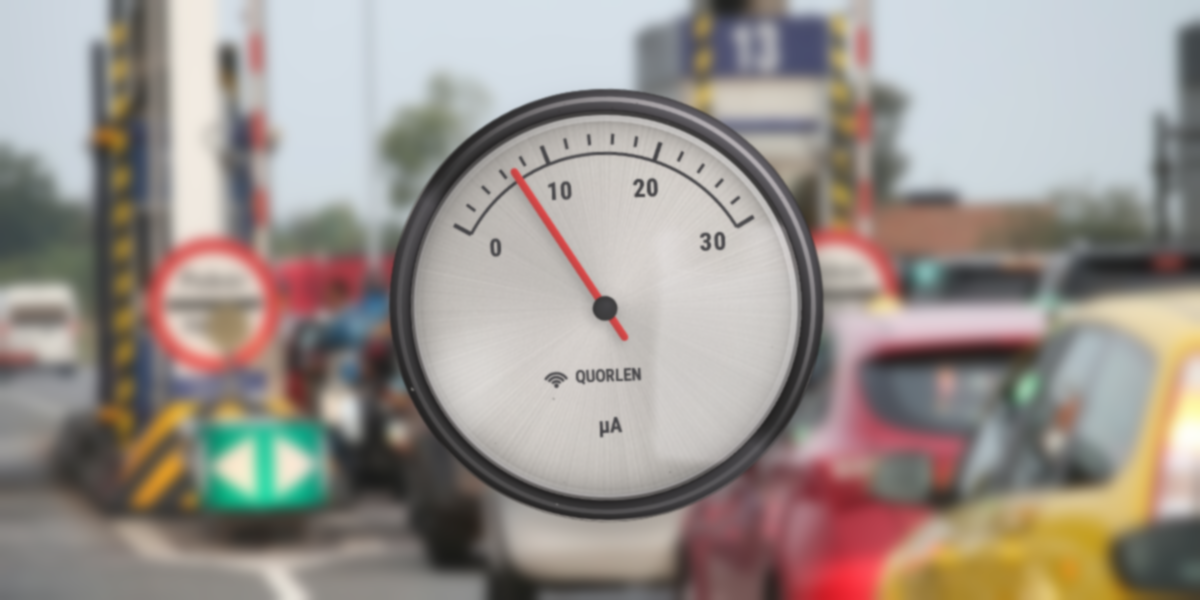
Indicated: 7
